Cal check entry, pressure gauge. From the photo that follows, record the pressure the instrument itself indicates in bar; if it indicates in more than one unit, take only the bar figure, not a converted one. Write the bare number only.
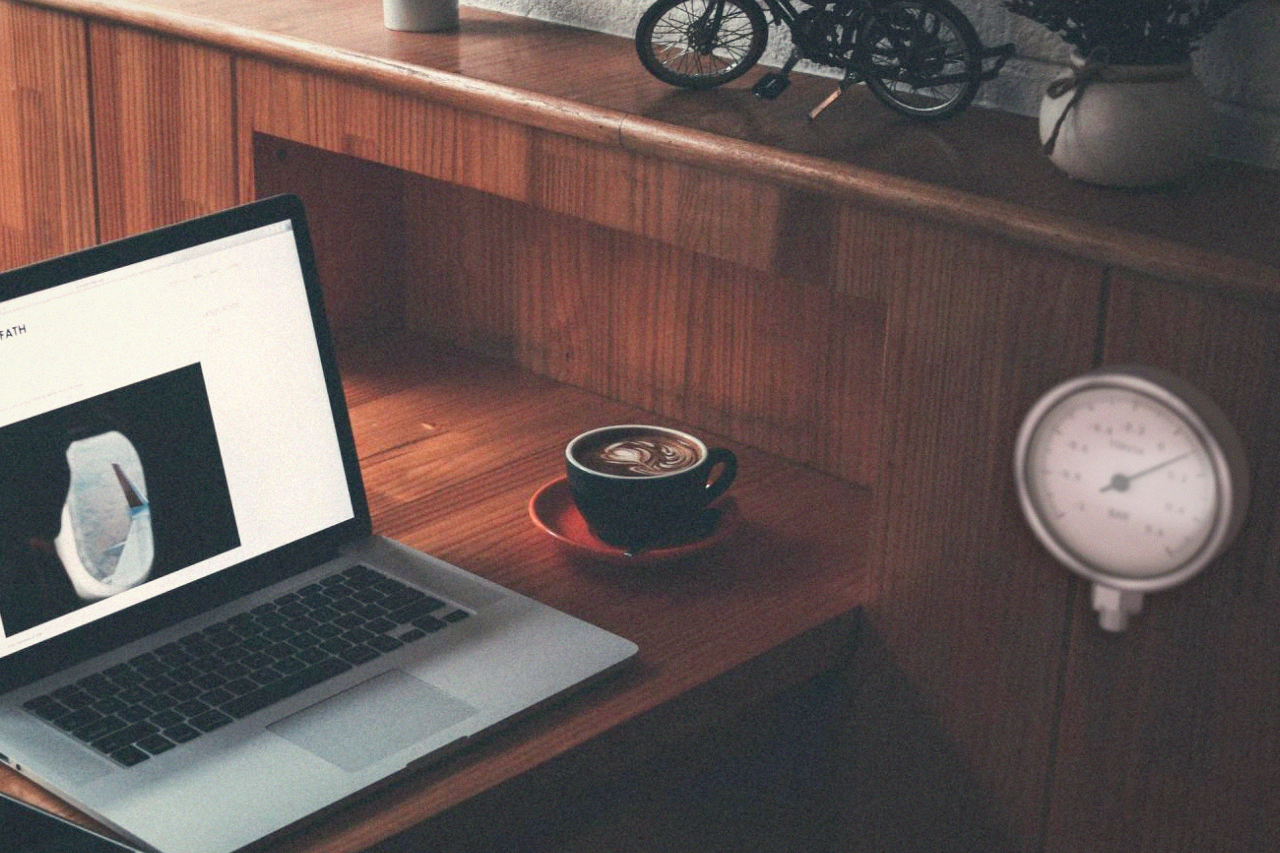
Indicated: 0.1
